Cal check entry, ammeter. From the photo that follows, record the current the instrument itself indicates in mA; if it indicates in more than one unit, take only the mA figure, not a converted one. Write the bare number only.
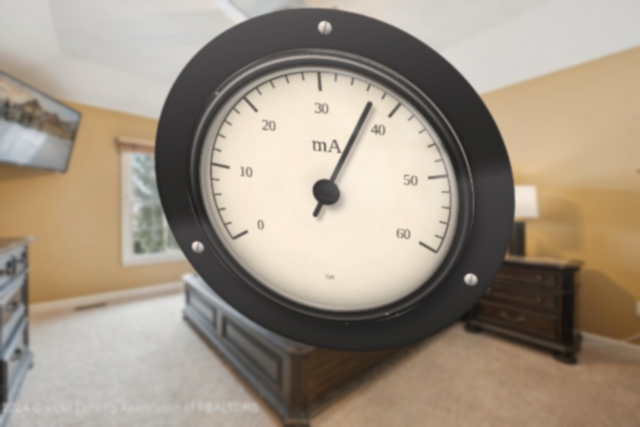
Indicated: 37
